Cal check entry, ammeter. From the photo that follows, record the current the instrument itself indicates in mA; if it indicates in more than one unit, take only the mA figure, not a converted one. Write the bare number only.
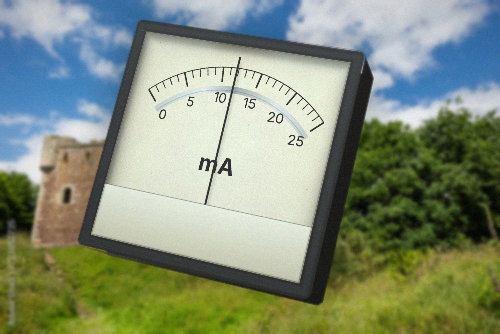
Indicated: 12
